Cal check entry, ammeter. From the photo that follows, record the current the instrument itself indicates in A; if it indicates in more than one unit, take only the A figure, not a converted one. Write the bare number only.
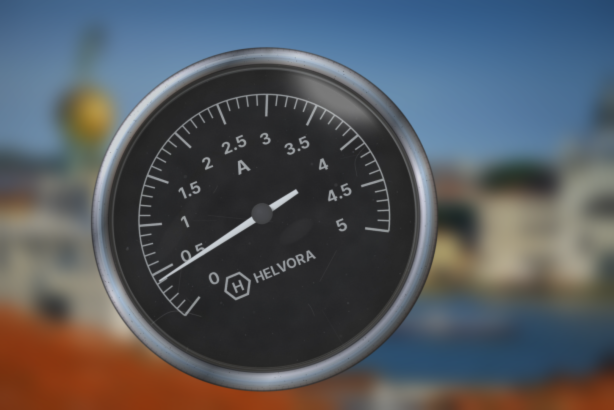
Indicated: 0.4
